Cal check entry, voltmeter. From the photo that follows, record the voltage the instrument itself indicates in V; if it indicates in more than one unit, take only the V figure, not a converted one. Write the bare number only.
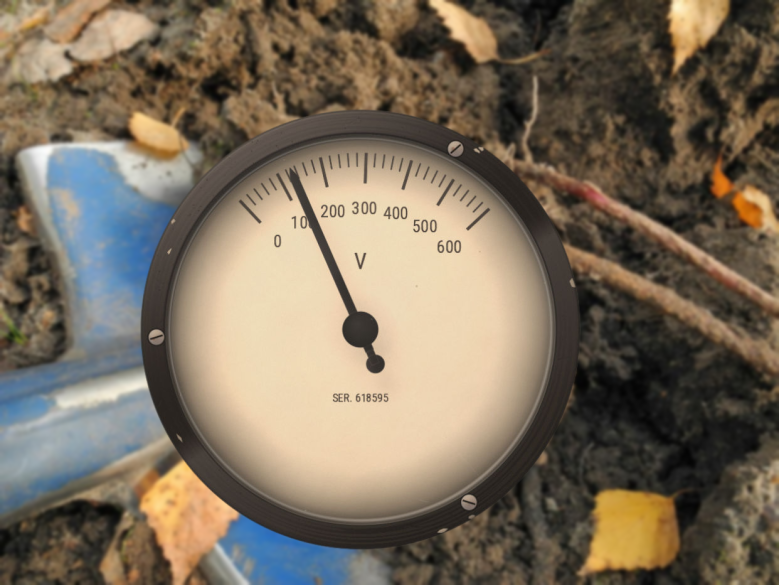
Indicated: 130
